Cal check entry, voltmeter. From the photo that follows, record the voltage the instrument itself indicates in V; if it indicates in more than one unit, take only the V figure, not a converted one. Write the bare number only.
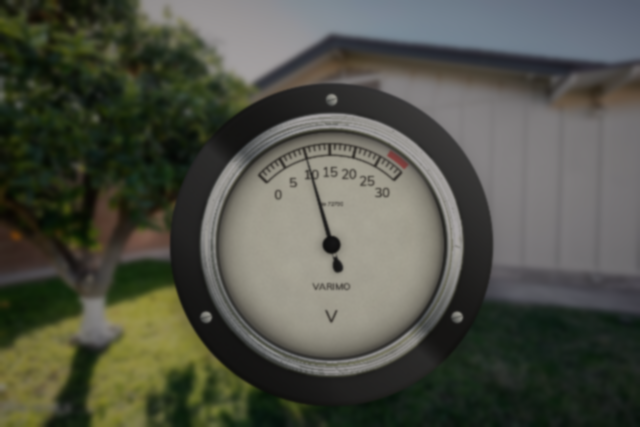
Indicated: 10
